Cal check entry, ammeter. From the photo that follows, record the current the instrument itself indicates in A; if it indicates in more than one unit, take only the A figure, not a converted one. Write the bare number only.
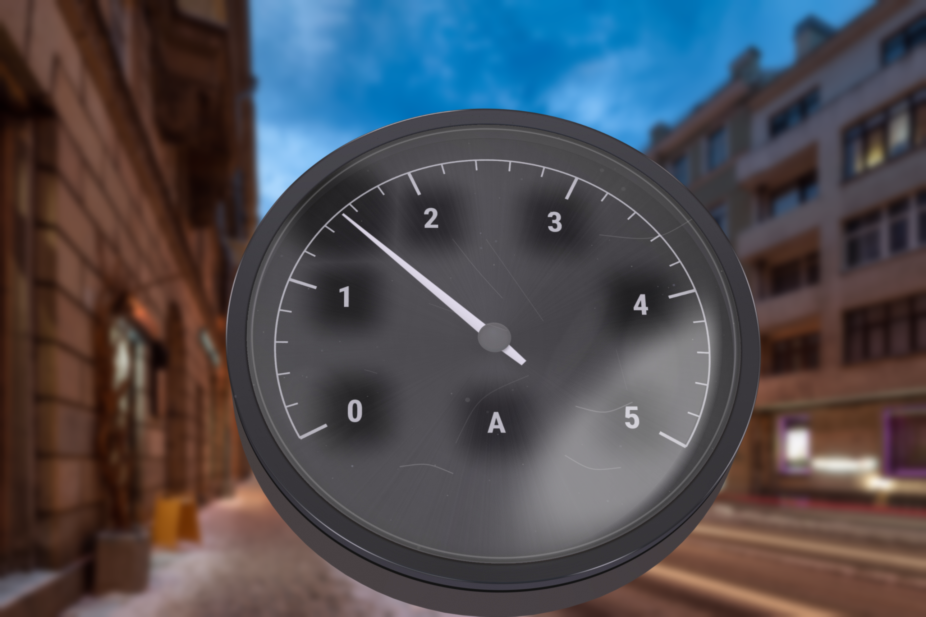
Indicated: 1.5
